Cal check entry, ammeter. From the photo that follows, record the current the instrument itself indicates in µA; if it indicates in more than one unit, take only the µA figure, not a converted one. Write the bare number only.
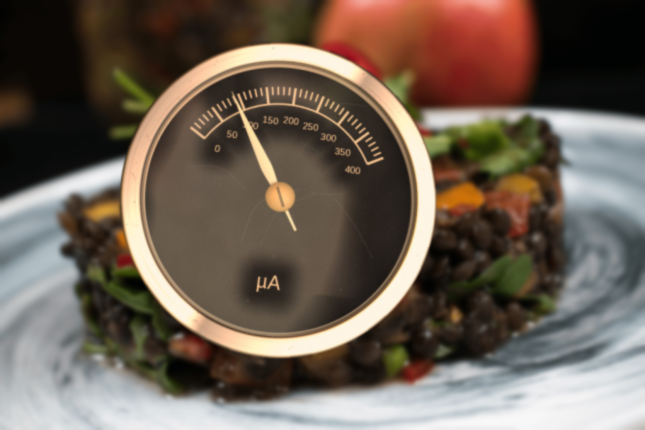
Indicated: 90
